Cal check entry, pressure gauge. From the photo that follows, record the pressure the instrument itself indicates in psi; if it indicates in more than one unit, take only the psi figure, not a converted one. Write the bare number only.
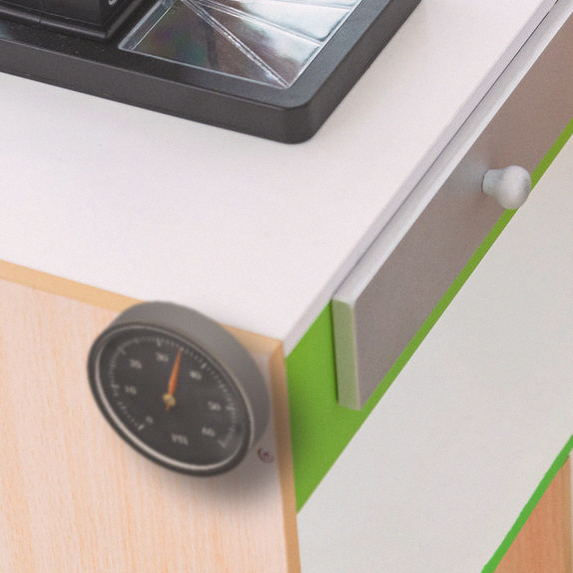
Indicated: 35
